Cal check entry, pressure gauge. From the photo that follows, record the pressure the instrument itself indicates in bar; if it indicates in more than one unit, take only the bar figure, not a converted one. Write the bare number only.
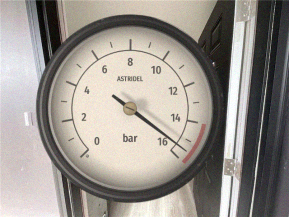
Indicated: 15.5
